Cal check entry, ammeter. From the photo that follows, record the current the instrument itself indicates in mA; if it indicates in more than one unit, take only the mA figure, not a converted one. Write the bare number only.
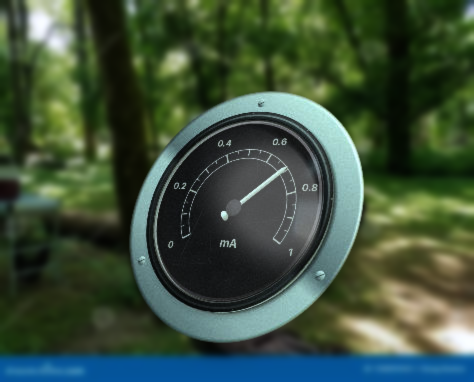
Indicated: 0.7
